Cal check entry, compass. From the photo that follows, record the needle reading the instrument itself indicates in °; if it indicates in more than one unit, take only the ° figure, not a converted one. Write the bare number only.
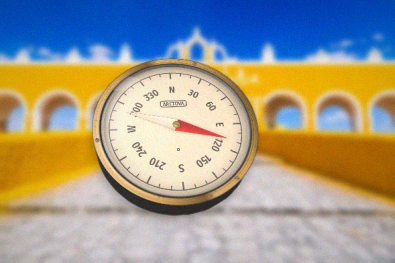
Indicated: 110
